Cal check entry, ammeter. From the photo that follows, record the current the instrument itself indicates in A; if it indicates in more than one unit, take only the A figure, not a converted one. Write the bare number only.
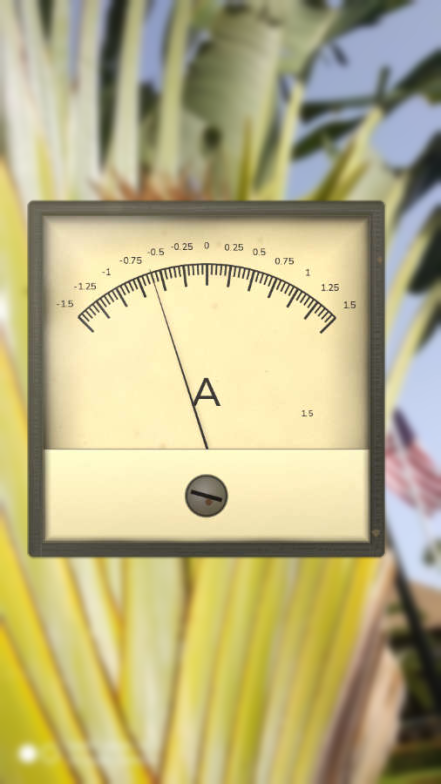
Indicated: -0.6
